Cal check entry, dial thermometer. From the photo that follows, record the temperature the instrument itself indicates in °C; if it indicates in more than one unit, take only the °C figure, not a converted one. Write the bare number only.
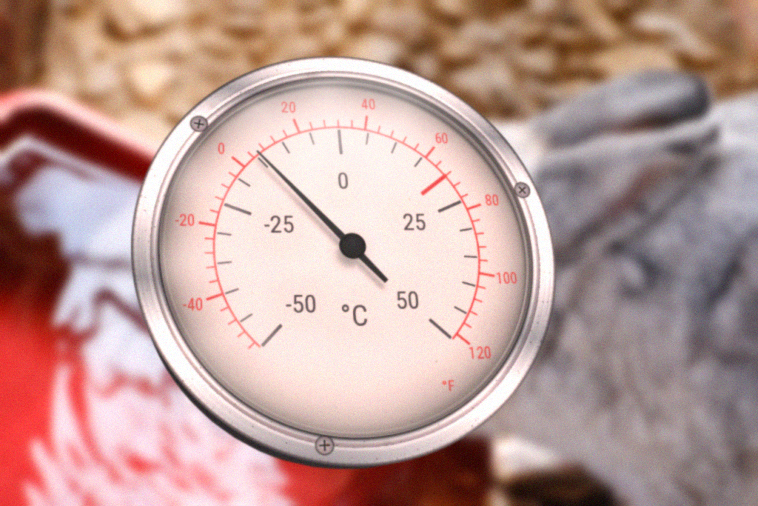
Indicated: -15
